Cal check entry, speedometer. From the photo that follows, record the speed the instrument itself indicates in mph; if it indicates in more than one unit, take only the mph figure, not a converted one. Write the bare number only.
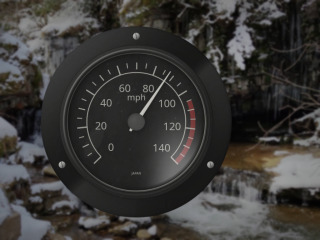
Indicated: 87.5
